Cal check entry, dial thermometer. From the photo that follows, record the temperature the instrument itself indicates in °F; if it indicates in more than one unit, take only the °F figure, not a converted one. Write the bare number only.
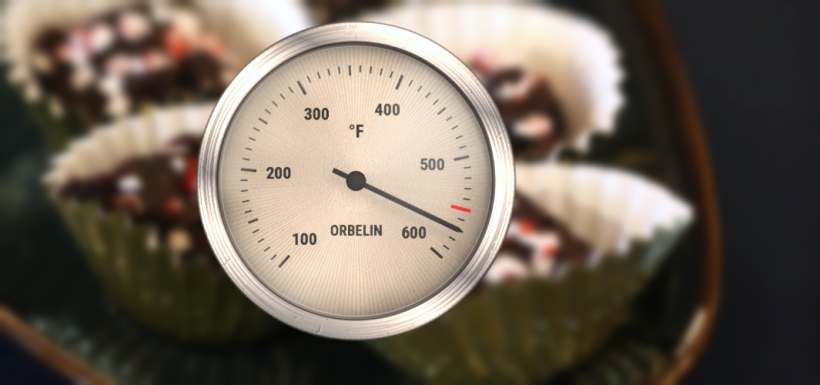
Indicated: 570
